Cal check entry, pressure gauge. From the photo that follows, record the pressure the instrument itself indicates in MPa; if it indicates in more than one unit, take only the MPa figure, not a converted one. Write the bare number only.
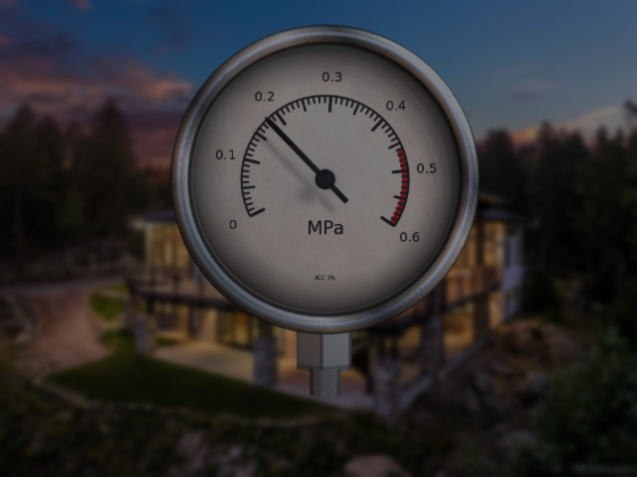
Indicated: 0.18
